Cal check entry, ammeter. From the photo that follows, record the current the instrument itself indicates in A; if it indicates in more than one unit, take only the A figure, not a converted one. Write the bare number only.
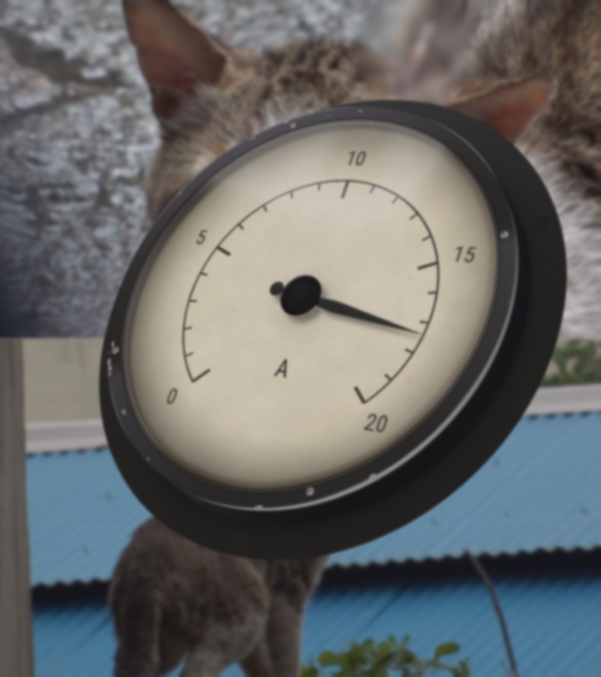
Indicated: 17.5
